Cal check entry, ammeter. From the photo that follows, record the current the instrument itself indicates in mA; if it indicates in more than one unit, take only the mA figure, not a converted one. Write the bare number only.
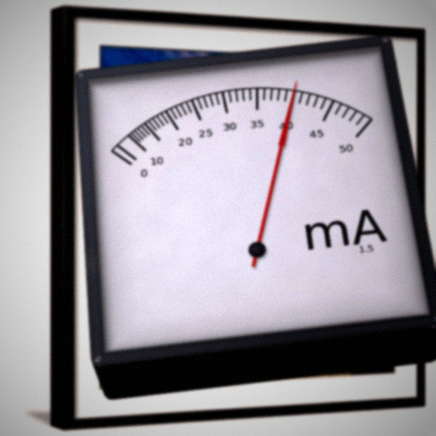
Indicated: 40
